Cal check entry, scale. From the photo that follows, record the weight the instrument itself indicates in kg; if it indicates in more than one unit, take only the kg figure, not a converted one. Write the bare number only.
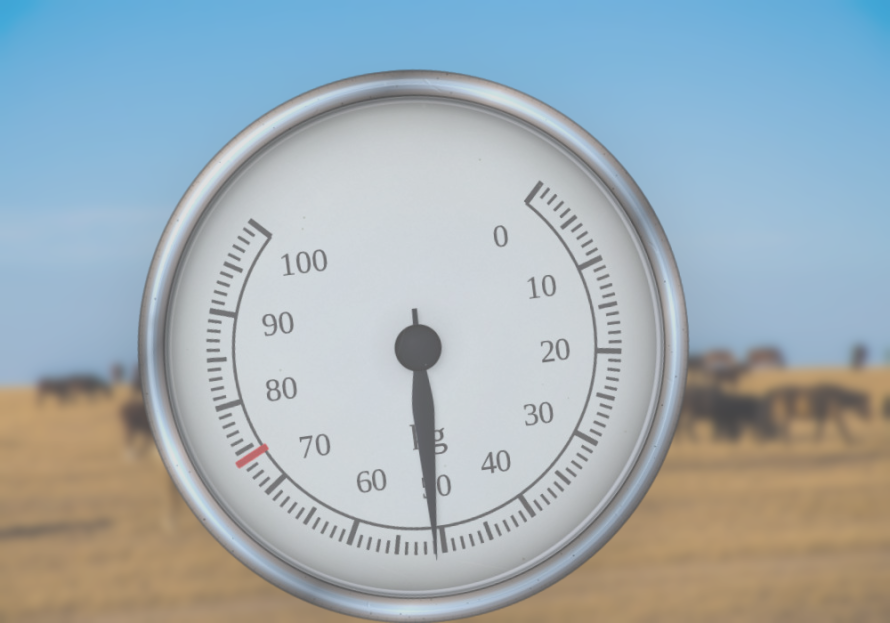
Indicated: 51
